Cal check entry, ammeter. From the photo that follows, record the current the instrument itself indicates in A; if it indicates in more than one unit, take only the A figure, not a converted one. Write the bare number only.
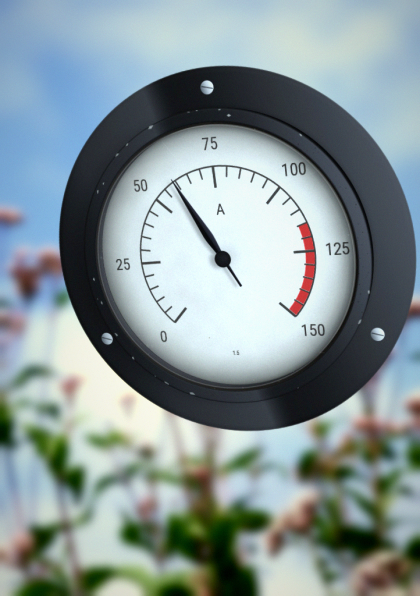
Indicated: 60
